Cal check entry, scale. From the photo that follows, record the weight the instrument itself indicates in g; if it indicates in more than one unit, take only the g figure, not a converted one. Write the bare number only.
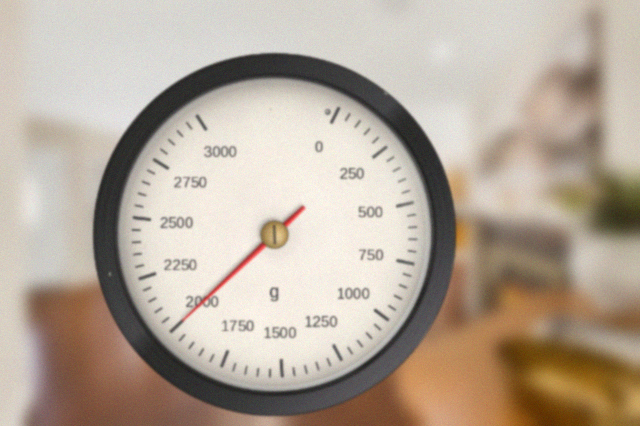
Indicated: 2000
